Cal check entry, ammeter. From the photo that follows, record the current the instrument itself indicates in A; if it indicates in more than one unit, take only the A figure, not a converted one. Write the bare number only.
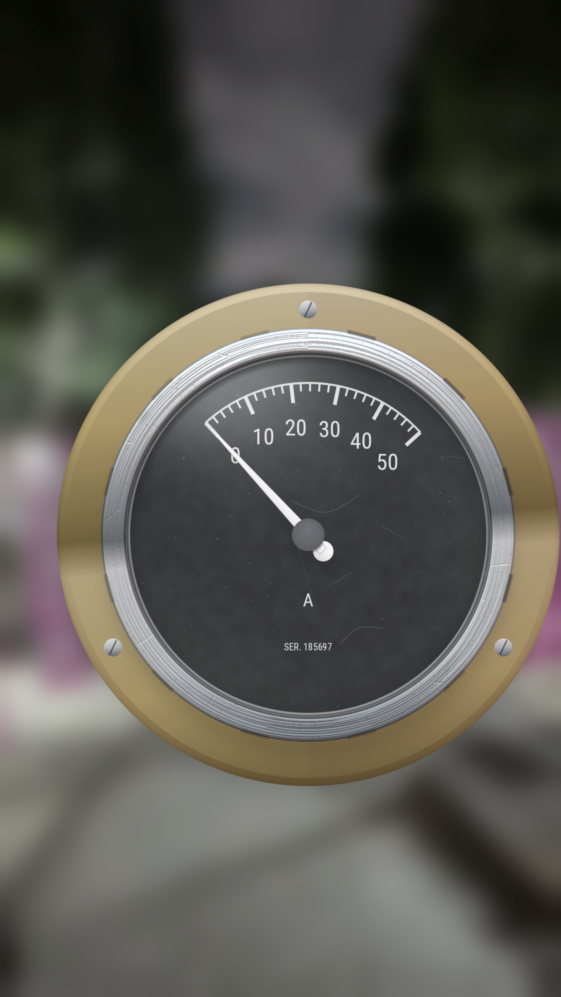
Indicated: 0
